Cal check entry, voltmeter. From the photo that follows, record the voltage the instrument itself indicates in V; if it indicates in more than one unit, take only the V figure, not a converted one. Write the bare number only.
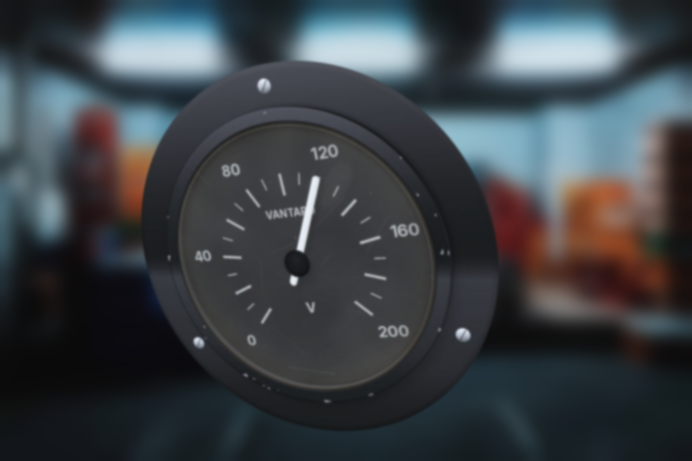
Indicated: 120
